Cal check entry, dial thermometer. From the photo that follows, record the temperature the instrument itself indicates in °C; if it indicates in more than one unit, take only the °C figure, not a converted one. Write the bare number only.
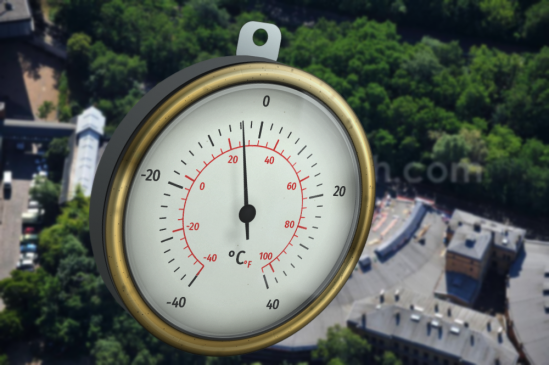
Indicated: -4
